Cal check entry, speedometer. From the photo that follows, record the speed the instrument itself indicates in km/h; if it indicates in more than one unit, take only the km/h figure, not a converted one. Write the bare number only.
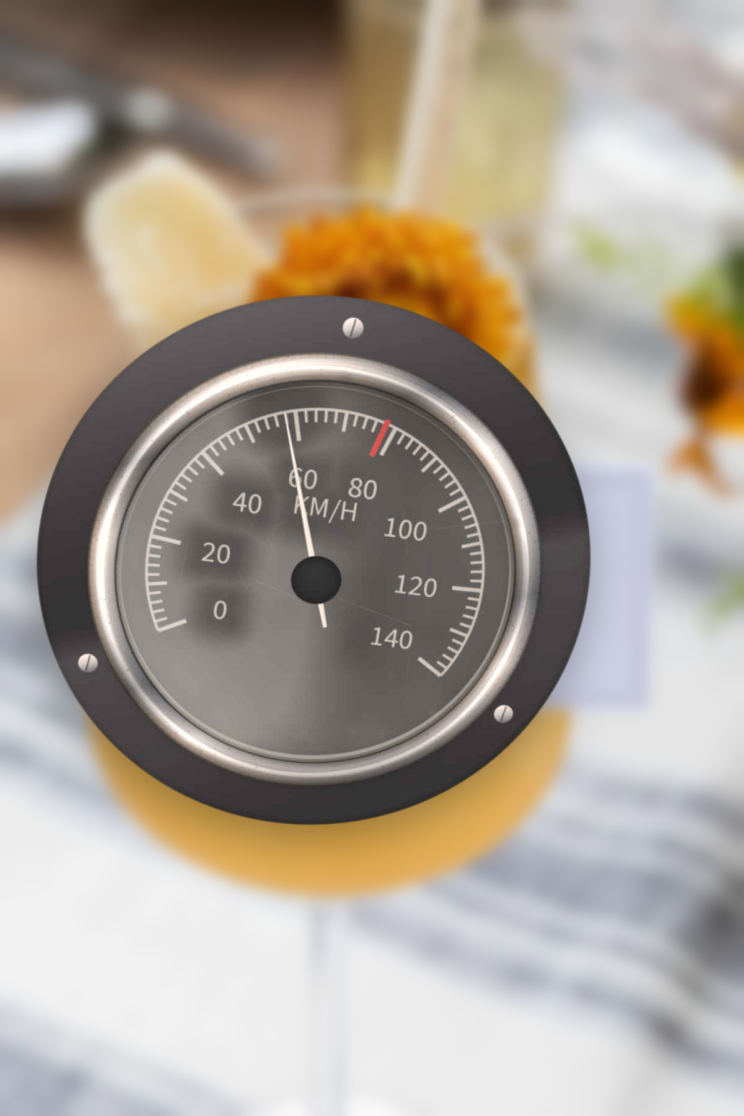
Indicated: 58
